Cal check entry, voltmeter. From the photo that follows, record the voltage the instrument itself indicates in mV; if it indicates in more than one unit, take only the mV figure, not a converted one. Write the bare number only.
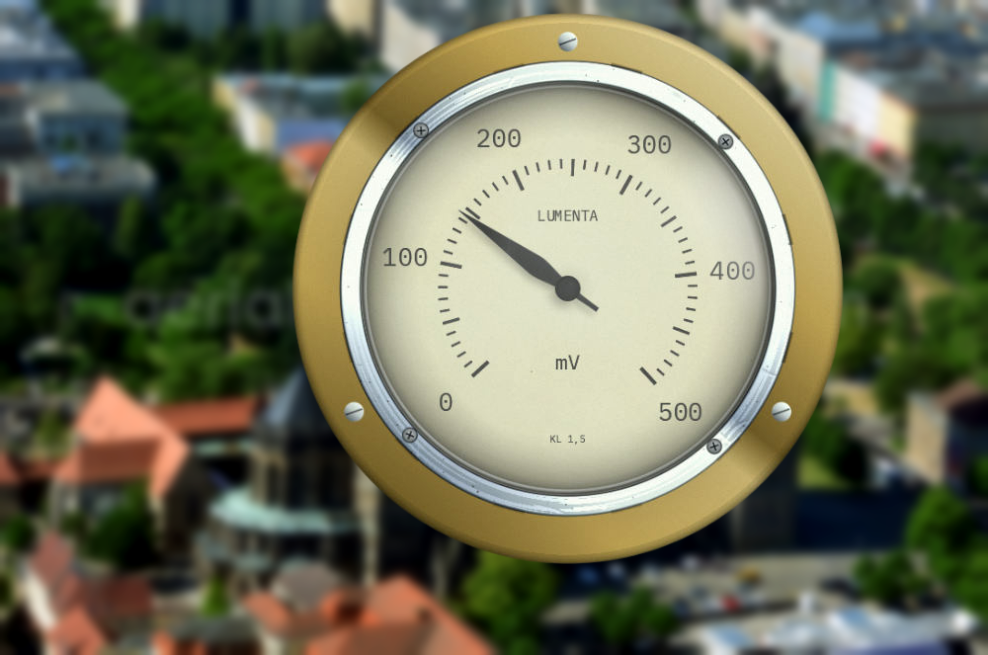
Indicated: 145
